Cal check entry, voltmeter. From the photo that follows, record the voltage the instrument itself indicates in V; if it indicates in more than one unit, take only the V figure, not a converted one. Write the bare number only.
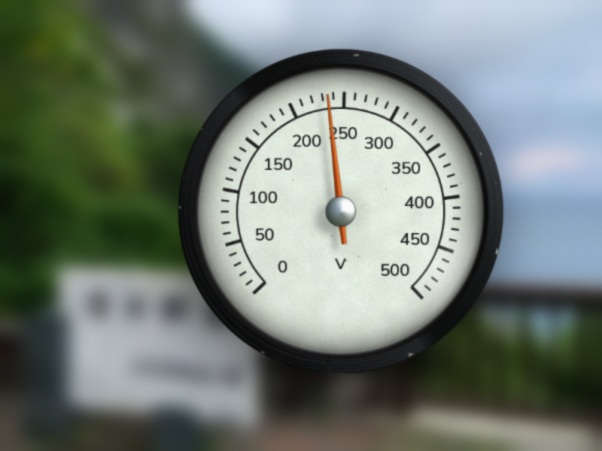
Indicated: 235
